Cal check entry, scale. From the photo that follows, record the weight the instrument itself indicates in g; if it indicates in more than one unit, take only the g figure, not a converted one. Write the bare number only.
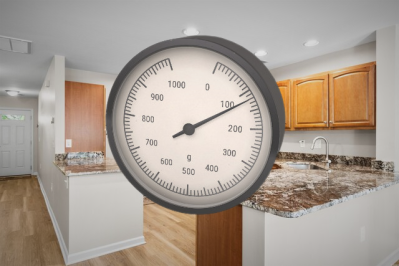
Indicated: 120
